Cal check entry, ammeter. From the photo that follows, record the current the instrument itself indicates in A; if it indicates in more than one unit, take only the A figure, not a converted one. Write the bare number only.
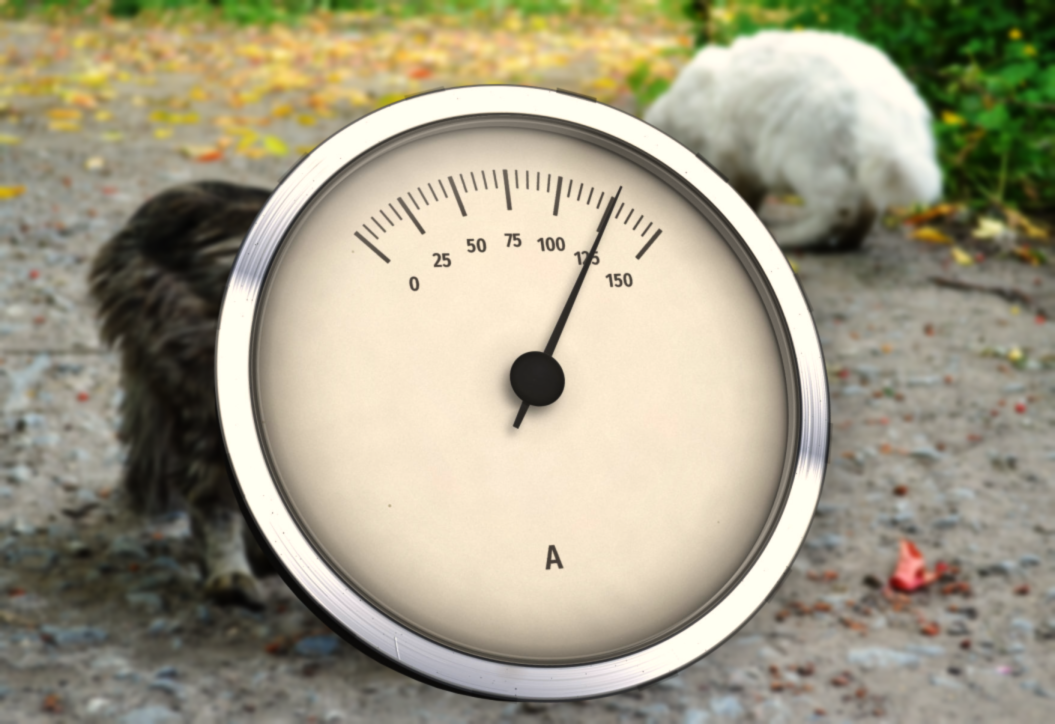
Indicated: 125
